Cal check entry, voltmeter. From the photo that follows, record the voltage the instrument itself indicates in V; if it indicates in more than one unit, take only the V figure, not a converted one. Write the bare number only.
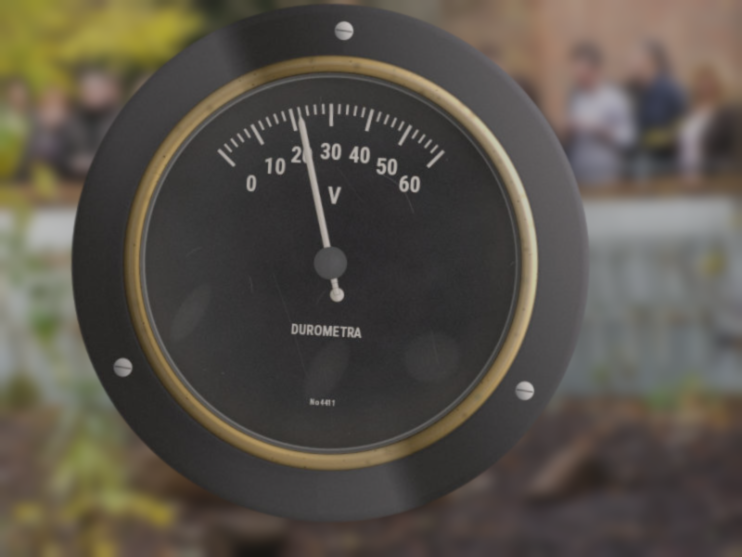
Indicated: 22
